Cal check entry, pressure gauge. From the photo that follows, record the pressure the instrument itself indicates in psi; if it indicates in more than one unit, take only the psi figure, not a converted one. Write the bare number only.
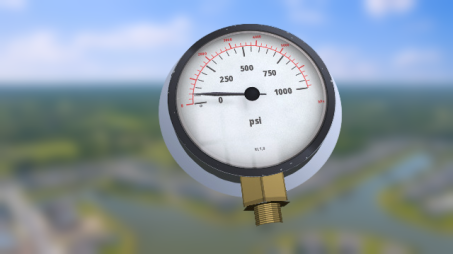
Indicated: 50
